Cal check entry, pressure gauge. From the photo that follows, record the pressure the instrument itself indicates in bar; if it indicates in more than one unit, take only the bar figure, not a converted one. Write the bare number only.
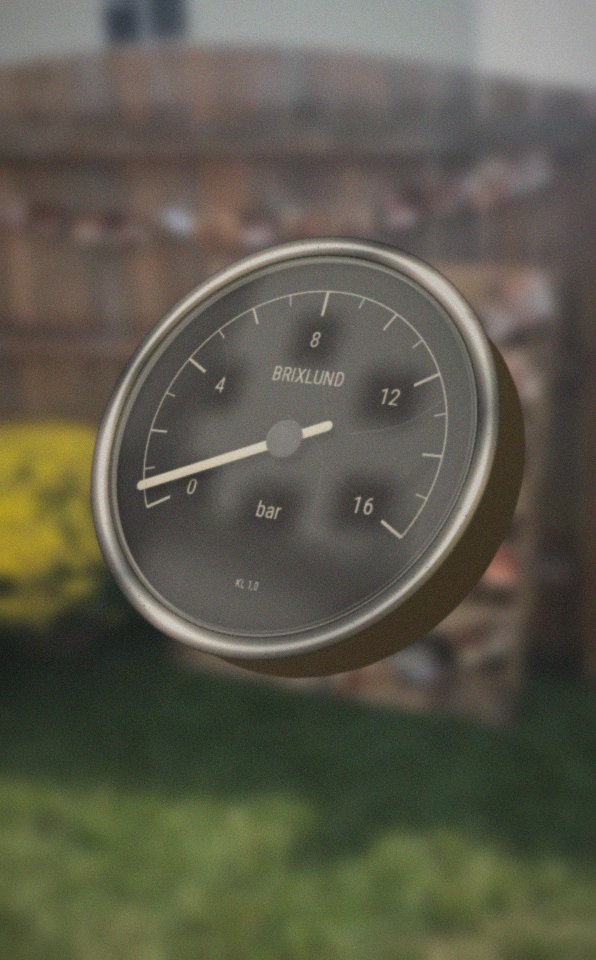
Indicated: 0.5
